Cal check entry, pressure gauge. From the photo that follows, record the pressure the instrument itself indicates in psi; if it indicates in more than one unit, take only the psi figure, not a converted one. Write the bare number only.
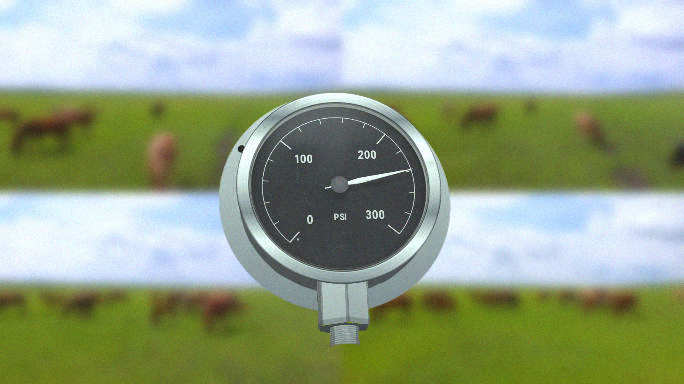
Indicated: 240
